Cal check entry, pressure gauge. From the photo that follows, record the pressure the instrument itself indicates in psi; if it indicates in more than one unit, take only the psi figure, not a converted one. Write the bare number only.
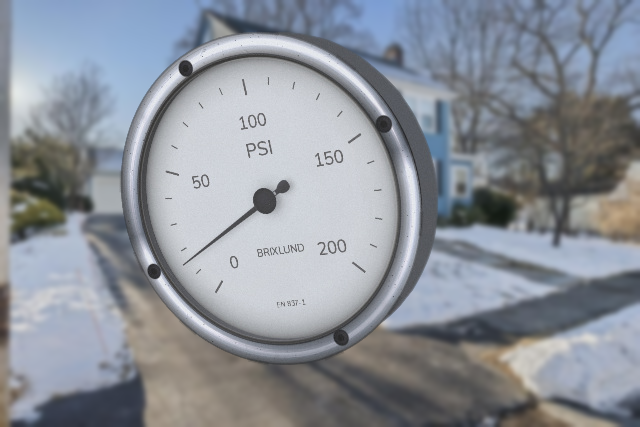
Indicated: 15
